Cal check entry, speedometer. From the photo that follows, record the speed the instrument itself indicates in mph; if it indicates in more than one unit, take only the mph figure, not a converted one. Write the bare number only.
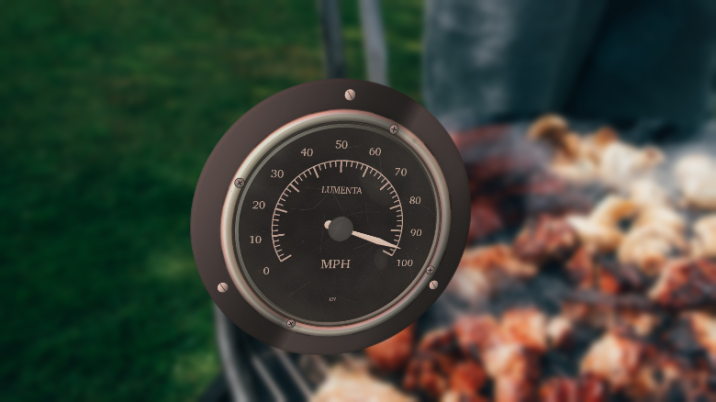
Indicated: 96
